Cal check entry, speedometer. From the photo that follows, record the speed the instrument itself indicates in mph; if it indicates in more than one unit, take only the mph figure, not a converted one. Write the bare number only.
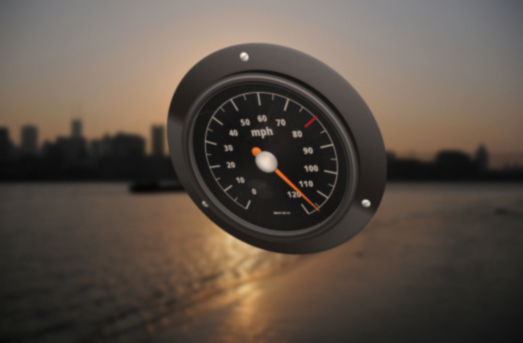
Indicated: 115
